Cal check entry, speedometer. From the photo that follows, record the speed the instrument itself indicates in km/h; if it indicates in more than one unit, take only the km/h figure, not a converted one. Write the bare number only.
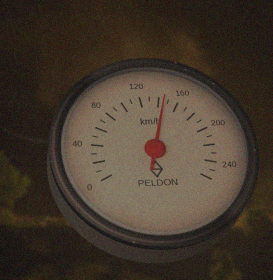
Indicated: 145
